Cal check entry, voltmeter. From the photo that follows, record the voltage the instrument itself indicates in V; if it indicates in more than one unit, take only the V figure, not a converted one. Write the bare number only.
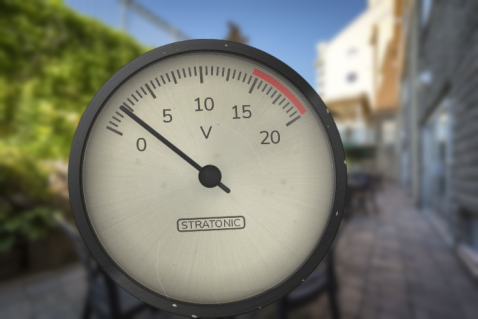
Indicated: 2
